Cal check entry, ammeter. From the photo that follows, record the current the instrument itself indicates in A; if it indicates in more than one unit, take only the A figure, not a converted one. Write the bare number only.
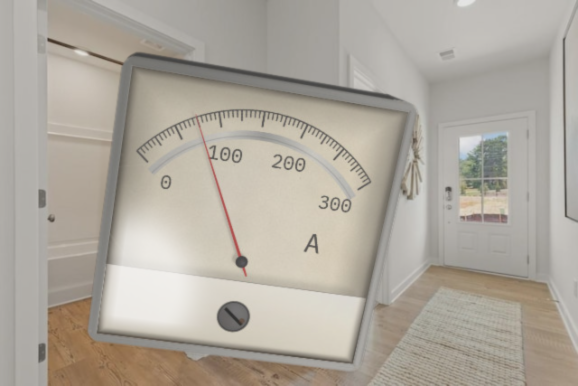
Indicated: 75
